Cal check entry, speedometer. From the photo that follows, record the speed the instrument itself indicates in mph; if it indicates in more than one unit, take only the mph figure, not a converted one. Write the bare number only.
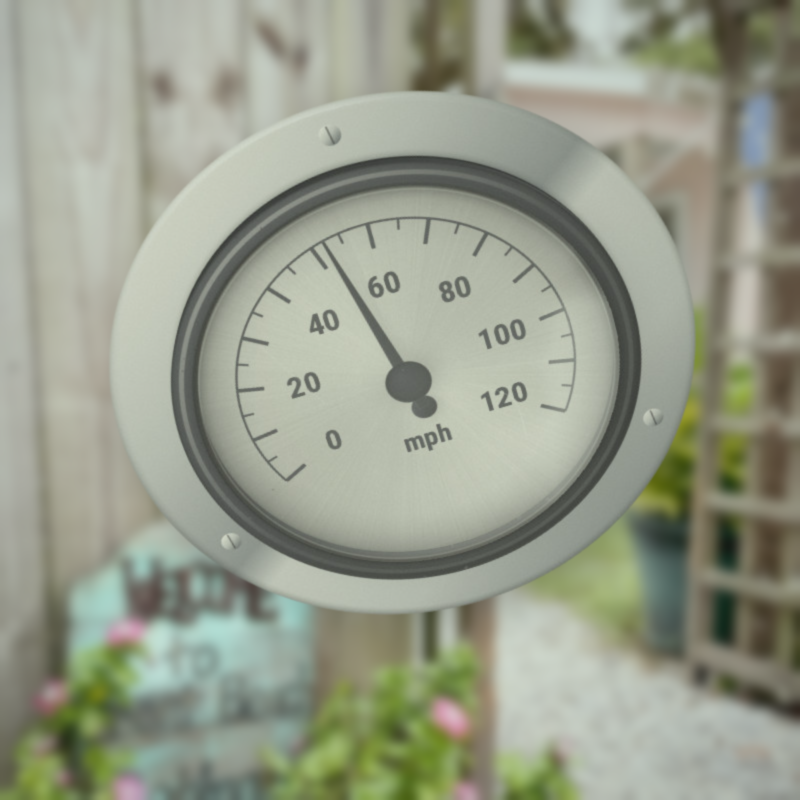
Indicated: 52.5
